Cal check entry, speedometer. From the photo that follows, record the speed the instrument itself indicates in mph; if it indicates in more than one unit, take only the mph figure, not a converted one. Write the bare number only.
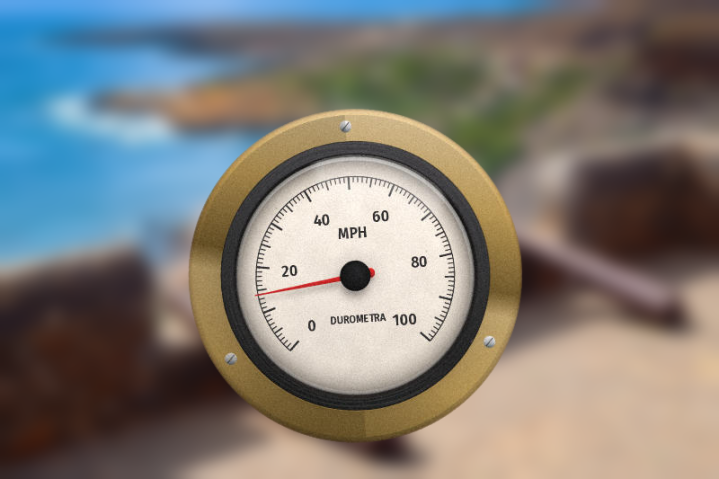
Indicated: 14
